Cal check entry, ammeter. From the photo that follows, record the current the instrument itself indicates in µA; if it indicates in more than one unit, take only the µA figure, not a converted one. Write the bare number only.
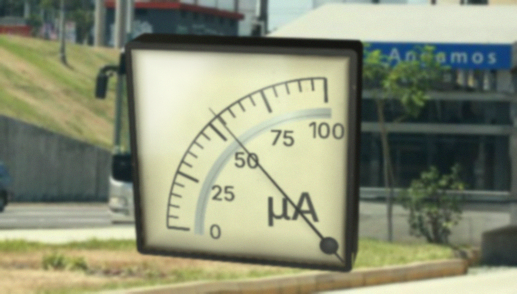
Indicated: 55
